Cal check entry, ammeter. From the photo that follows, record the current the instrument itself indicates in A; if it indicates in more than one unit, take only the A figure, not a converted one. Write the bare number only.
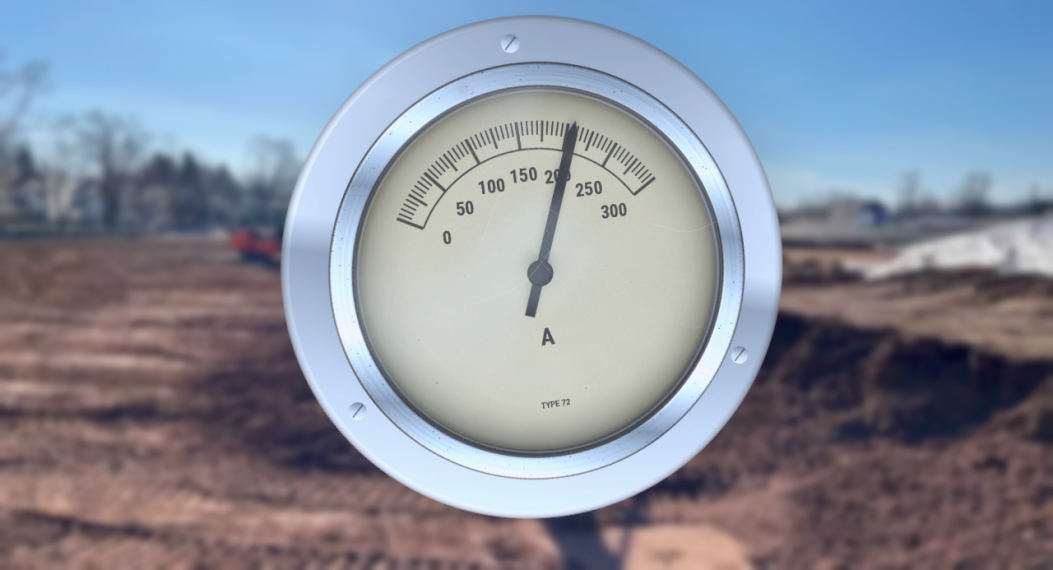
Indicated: 205
